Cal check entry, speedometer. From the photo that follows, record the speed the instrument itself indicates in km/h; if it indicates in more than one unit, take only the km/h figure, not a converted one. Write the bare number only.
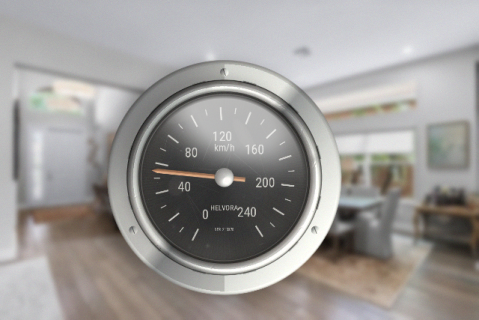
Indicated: 55
